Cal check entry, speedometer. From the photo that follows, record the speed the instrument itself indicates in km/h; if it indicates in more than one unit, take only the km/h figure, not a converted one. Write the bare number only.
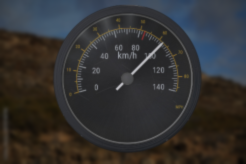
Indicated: 100
